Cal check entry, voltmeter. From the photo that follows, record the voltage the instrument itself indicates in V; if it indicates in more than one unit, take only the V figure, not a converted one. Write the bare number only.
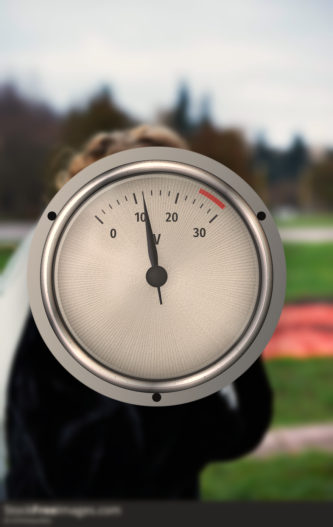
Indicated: 12
